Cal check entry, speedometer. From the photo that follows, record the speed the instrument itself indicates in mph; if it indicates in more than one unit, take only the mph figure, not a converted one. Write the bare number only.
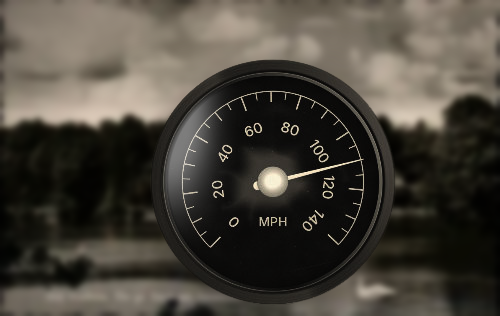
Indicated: 110
